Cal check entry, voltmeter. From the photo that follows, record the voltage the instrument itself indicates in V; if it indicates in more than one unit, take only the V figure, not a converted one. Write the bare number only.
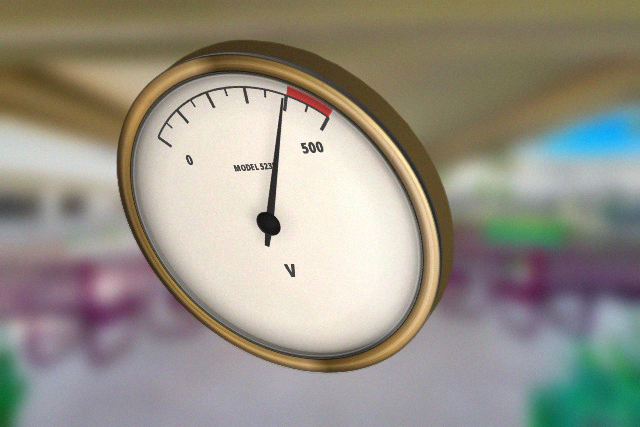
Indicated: 400
